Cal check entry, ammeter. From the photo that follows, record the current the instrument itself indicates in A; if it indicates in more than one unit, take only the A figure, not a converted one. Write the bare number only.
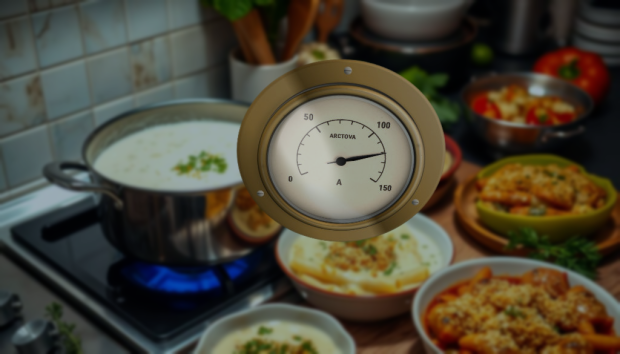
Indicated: 120
